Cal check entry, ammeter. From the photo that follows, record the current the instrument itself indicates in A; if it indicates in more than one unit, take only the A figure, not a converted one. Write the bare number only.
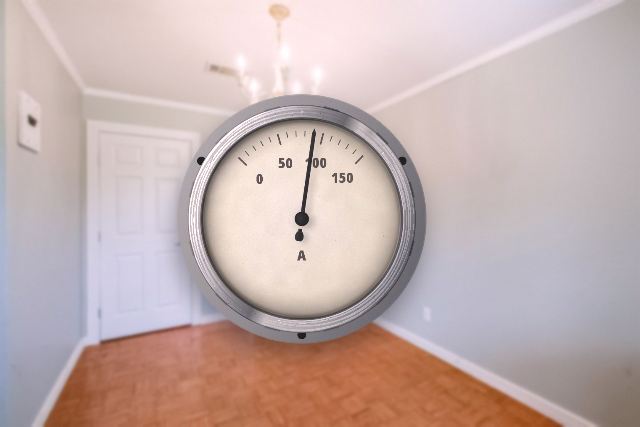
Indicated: 90
